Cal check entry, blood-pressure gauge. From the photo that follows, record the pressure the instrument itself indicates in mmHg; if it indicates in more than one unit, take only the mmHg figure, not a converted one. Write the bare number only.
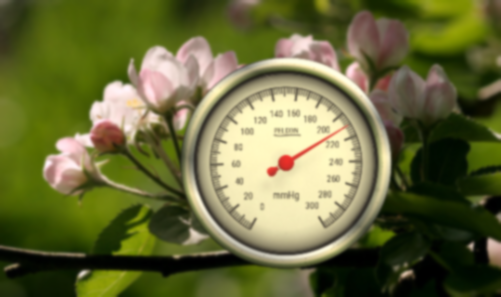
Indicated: 210
